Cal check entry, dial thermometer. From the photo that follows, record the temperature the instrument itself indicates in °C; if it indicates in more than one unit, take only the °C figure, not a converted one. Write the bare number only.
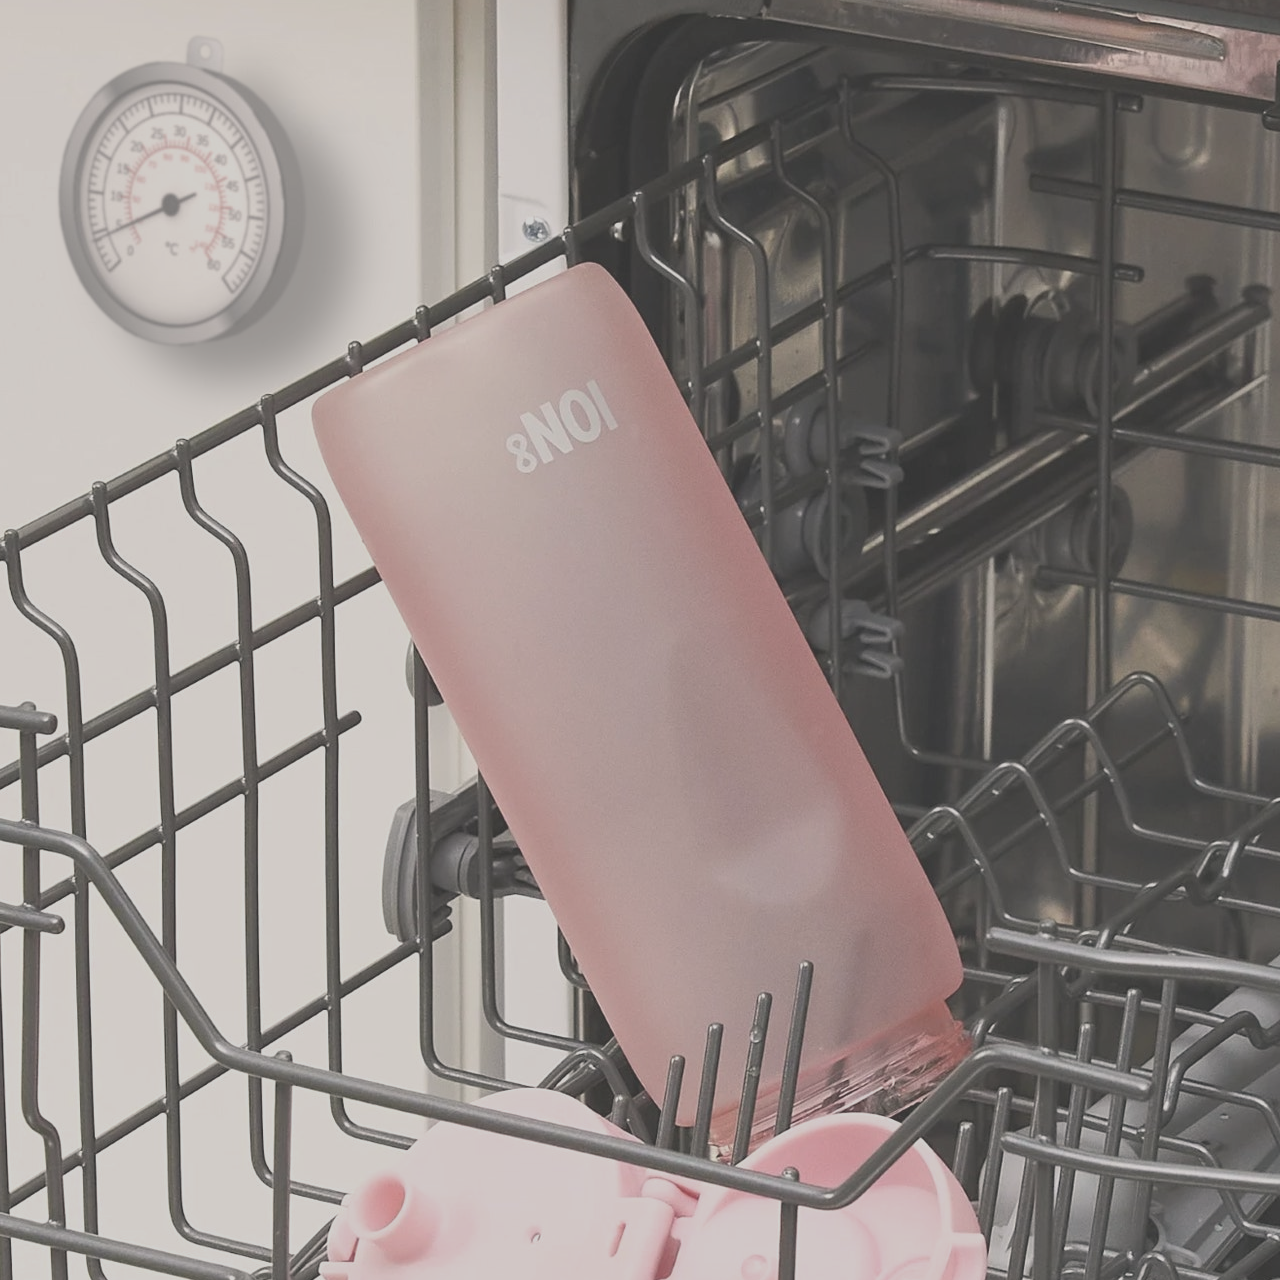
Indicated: 4
